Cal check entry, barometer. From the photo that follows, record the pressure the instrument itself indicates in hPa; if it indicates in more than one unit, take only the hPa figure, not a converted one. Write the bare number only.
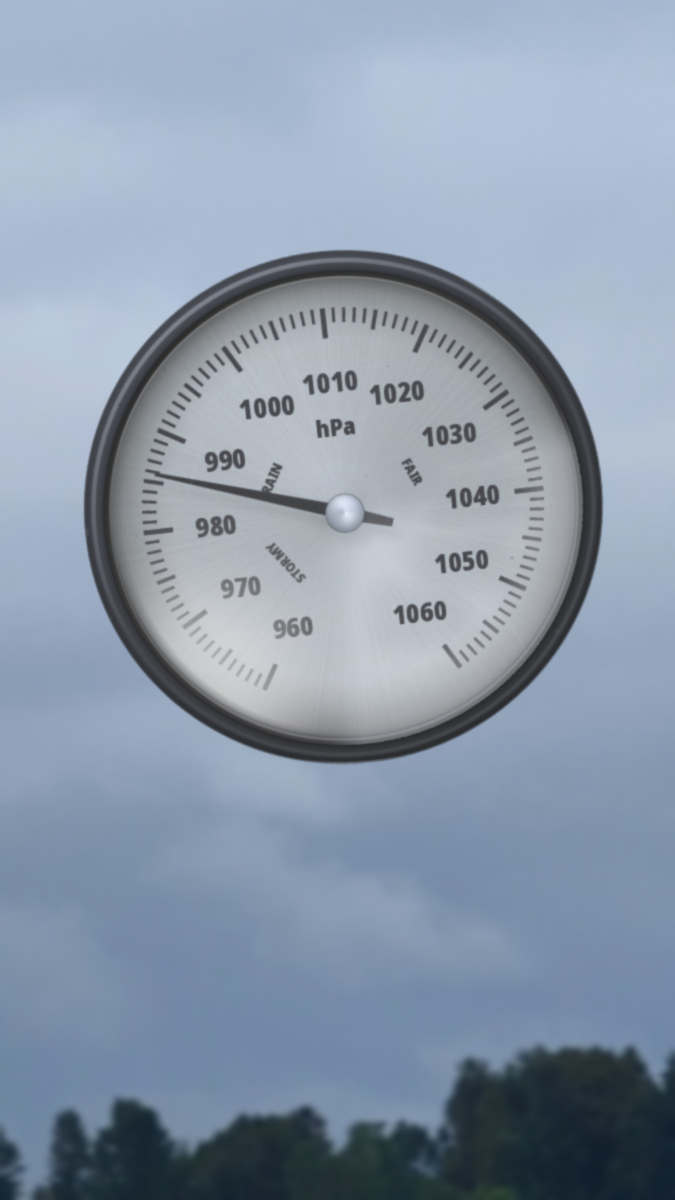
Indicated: 986
